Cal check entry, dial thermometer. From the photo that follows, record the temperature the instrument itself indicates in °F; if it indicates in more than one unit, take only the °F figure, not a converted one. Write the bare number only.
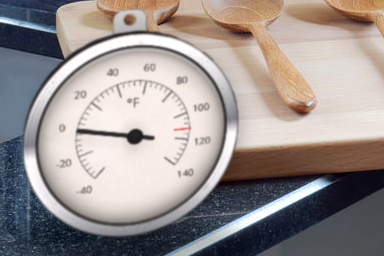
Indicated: 0
